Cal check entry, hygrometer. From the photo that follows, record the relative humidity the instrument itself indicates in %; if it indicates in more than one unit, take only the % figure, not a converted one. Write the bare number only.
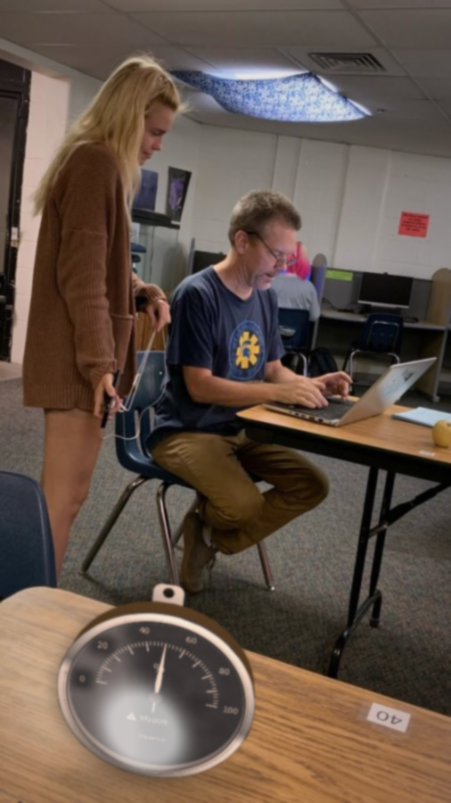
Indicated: 50
